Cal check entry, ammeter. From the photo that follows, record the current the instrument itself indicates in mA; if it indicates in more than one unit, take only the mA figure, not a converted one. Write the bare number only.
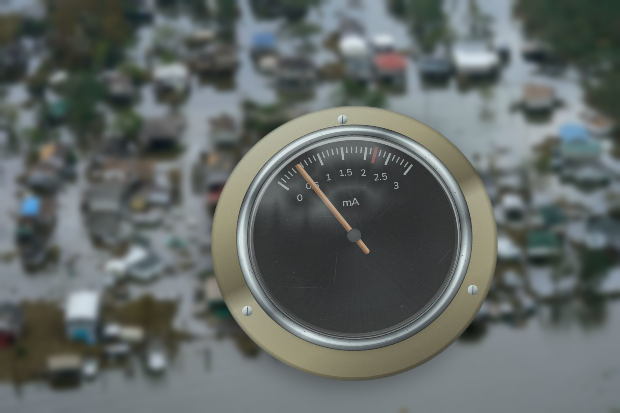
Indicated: 0.5
